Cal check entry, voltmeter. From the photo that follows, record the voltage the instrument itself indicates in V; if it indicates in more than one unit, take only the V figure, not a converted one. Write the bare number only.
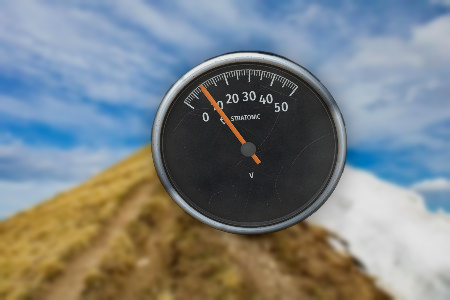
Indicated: 10
